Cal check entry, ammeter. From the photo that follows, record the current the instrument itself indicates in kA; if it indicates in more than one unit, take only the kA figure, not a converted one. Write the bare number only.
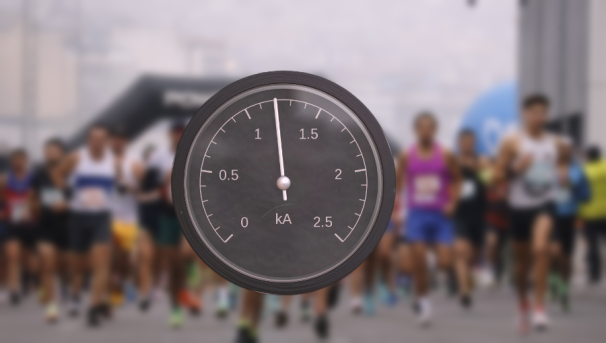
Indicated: 1.2
